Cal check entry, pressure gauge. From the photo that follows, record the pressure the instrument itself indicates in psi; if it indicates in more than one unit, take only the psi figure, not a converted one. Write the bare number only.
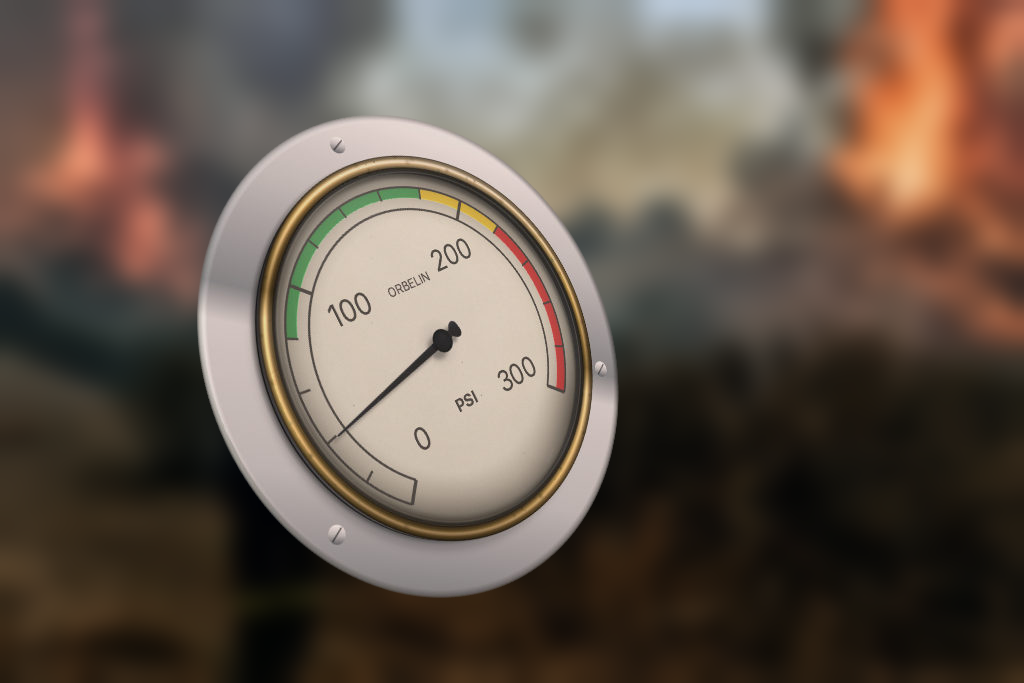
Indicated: 40
